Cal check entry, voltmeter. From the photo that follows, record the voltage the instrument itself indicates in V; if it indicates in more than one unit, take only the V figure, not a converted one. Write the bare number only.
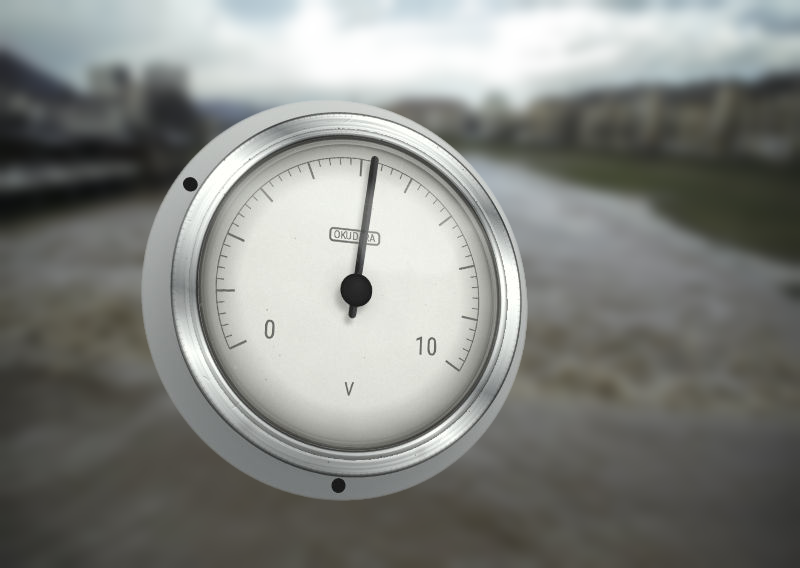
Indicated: 5.2
